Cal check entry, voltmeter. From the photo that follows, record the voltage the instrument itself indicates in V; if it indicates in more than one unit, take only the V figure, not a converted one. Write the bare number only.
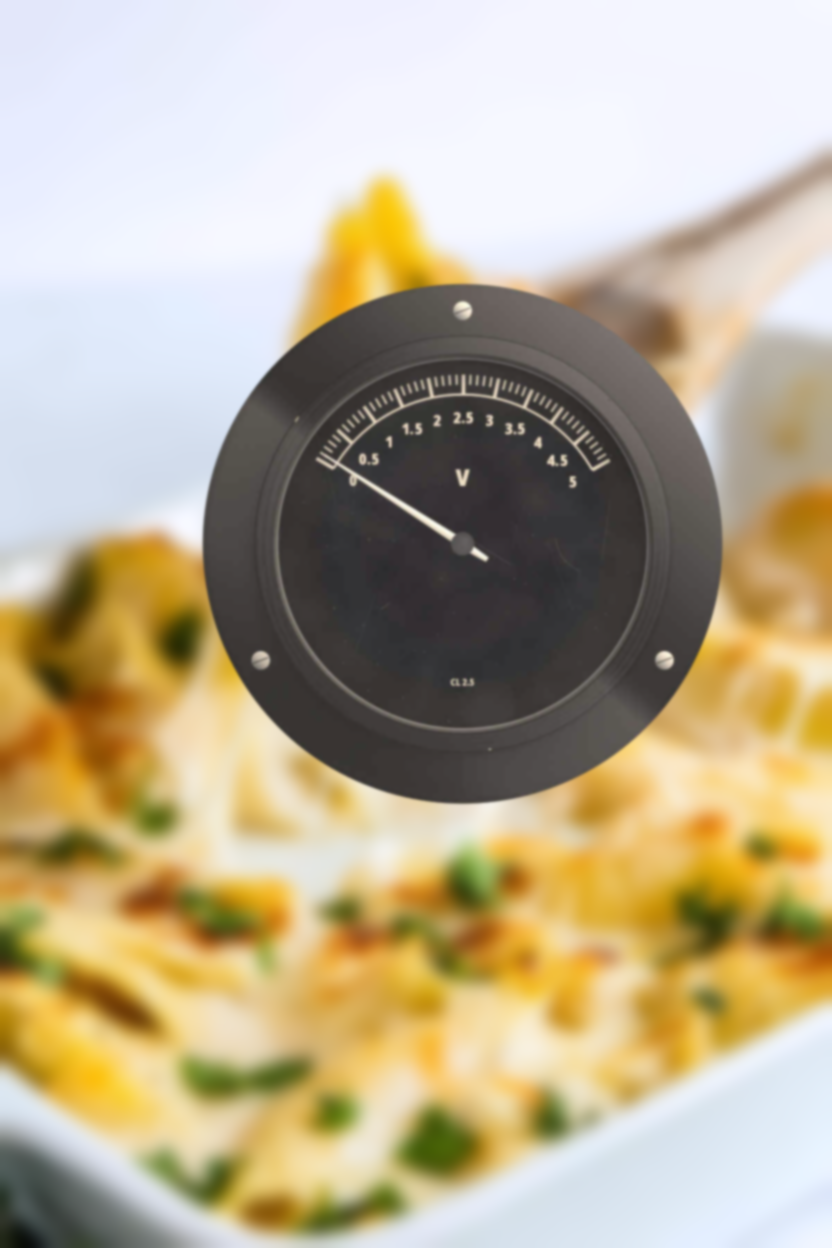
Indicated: 0.1
